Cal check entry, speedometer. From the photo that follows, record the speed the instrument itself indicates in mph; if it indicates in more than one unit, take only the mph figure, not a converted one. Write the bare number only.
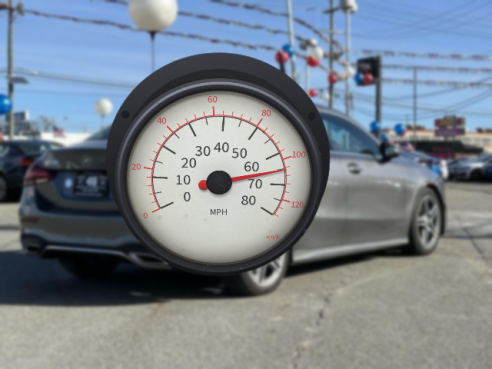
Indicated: 65
